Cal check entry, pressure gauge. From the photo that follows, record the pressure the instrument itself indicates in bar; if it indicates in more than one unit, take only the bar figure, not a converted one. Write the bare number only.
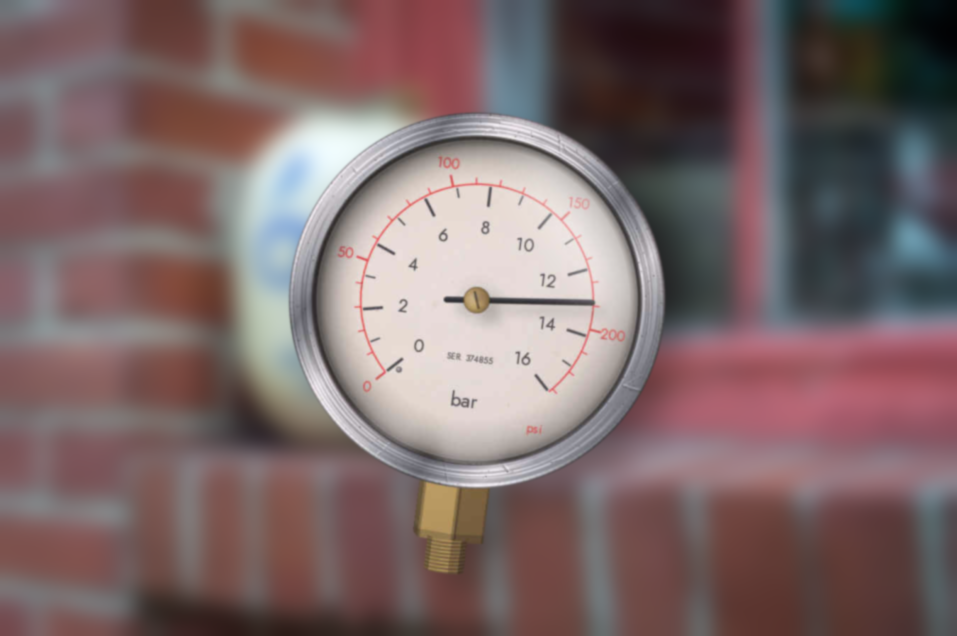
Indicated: 13
